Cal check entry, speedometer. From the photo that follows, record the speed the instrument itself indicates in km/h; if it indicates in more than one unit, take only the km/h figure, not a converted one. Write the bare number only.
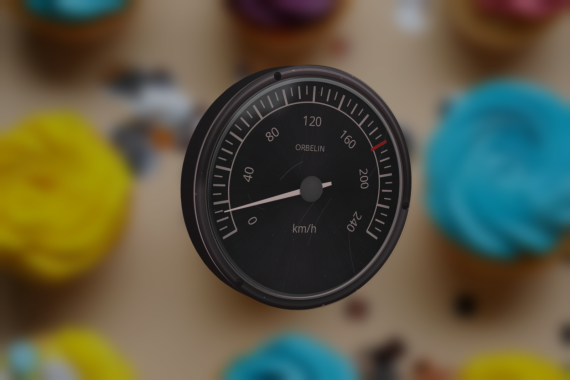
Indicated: 15
